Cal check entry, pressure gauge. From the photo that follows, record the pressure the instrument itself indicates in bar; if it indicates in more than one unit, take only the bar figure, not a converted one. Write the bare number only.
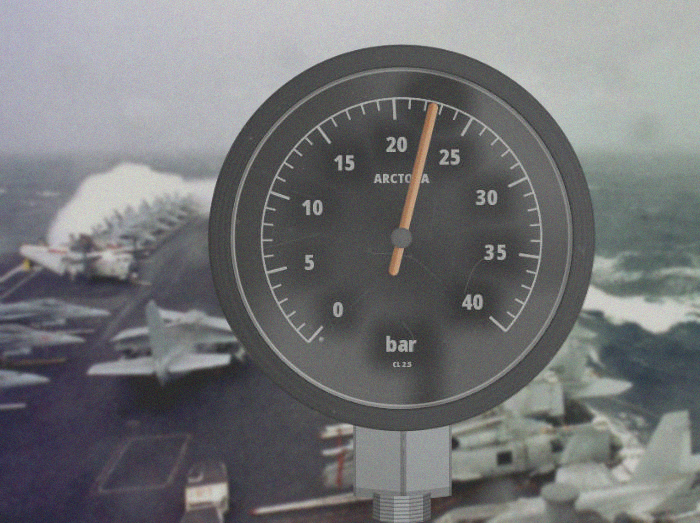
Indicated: 22.5
